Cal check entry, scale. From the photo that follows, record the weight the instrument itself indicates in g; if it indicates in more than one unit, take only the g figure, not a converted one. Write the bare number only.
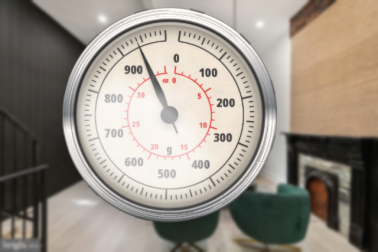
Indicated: 940
